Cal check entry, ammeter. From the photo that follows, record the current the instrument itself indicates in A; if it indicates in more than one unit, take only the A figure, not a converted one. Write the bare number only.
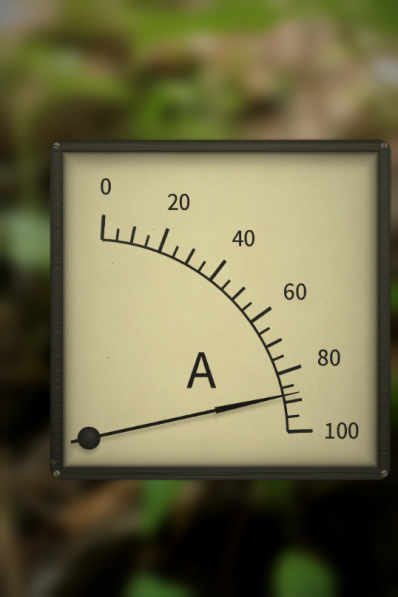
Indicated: 87.5
